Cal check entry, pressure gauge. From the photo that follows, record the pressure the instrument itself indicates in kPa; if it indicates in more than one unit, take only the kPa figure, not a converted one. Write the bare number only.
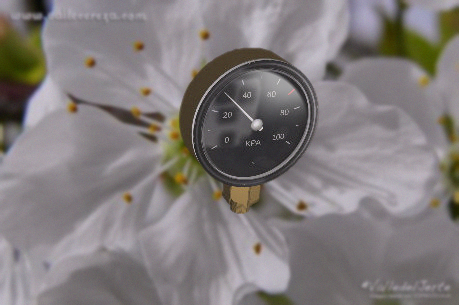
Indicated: 30
